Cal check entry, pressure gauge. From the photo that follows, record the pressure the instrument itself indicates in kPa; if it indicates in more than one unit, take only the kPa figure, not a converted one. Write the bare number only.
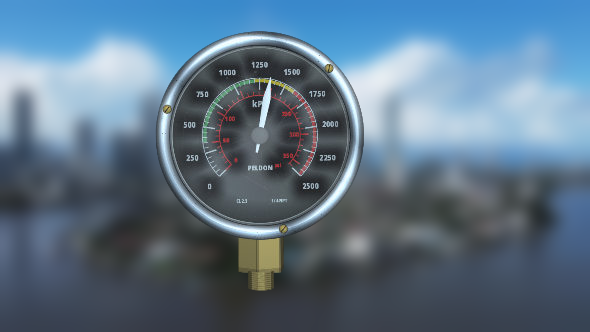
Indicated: 1350
